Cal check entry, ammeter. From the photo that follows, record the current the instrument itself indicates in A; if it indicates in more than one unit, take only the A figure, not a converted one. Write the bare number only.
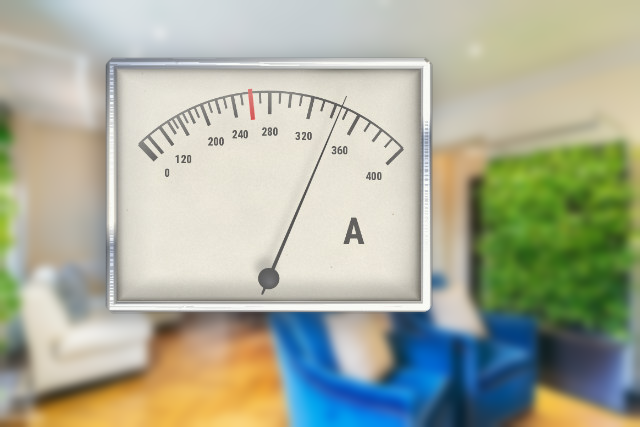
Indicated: 345
